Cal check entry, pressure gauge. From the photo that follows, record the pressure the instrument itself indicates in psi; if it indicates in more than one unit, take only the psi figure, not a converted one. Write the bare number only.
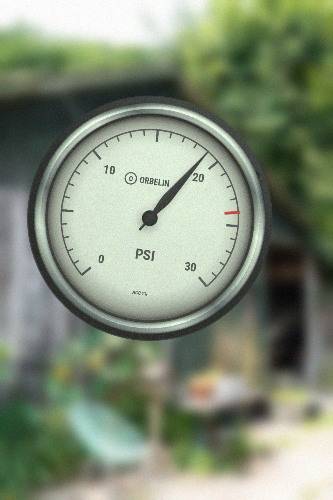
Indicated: 19
